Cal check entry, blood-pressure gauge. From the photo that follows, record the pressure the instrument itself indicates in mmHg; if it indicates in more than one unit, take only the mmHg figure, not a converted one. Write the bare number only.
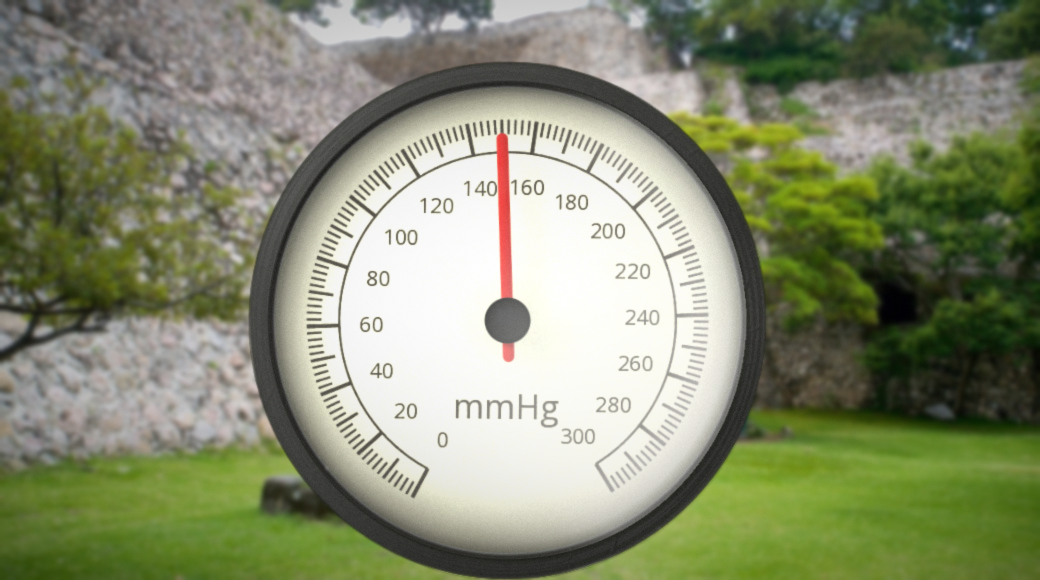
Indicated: 150
